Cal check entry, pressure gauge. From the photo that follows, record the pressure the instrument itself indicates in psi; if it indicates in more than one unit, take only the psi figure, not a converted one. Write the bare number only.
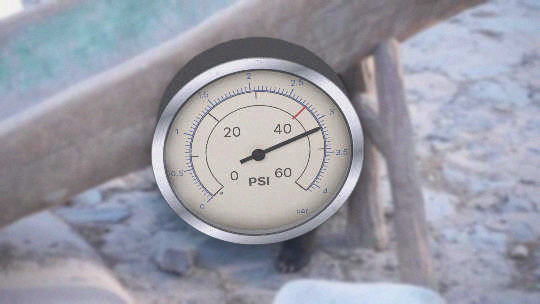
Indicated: 45
